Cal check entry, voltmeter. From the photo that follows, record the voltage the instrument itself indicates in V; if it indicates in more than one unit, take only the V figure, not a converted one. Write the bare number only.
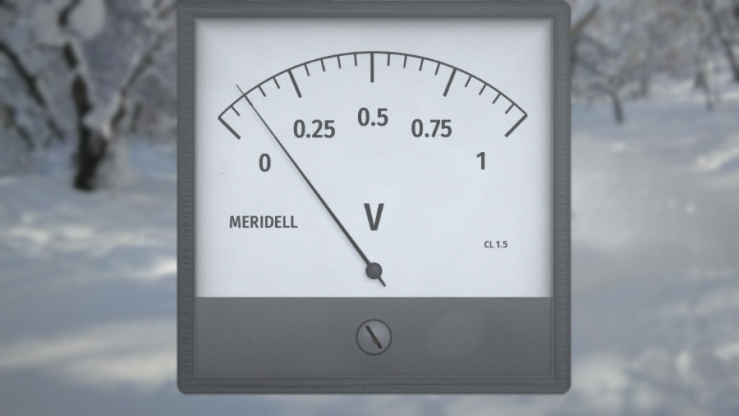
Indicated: 0.1
